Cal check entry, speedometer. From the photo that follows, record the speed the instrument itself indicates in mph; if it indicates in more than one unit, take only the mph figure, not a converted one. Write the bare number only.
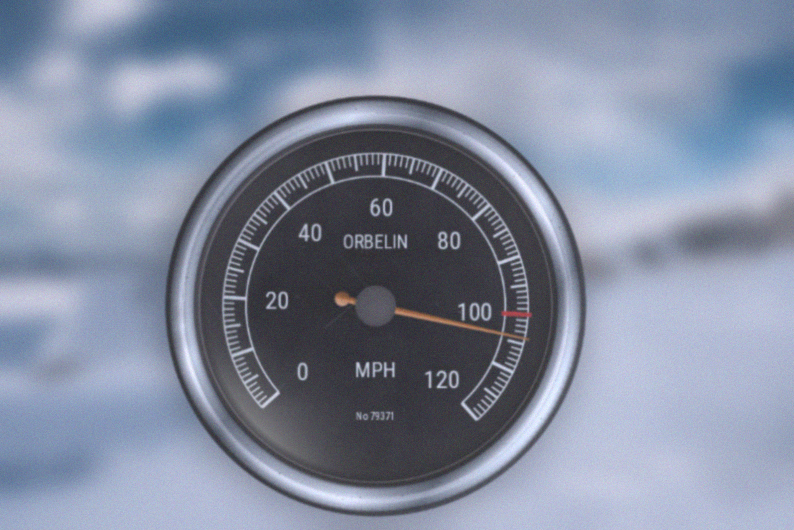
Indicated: 104
